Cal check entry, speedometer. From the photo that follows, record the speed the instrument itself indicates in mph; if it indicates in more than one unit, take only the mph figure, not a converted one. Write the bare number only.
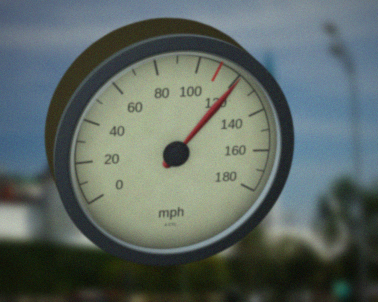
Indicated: 120
